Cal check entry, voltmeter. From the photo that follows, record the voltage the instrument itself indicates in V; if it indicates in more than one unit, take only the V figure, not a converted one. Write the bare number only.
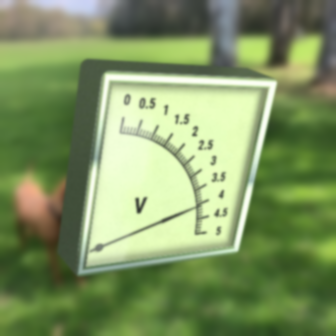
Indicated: 4
